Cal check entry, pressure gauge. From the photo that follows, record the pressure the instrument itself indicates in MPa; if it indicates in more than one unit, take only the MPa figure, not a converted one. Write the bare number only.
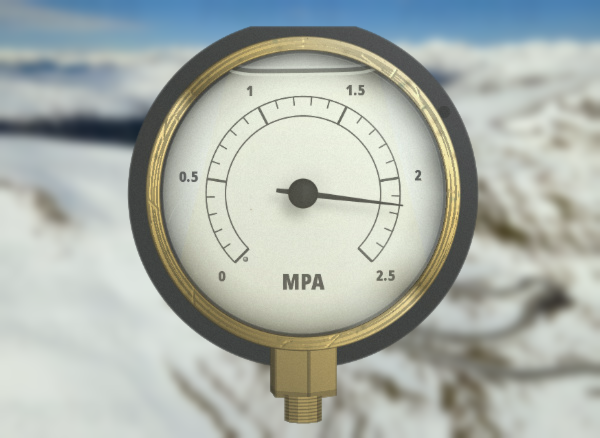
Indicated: 2.15
